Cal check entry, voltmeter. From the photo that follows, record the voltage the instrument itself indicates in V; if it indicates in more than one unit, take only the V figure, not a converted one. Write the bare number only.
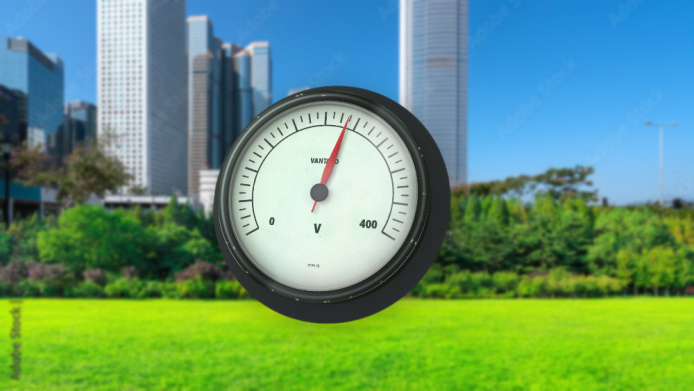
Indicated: 230
